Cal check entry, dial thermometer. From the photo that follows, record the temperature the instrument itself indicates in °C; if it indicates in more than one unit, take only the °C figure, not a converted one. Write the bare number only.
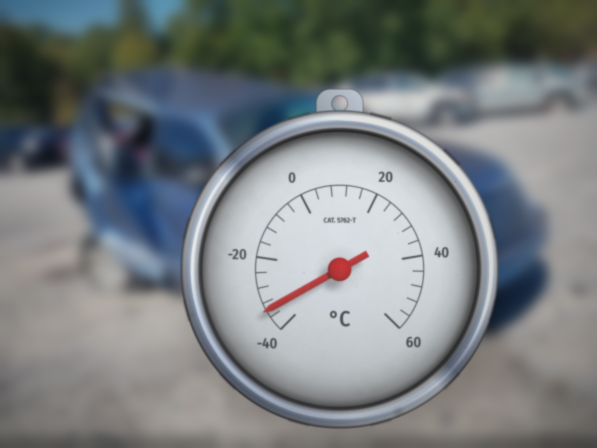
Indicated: -34
